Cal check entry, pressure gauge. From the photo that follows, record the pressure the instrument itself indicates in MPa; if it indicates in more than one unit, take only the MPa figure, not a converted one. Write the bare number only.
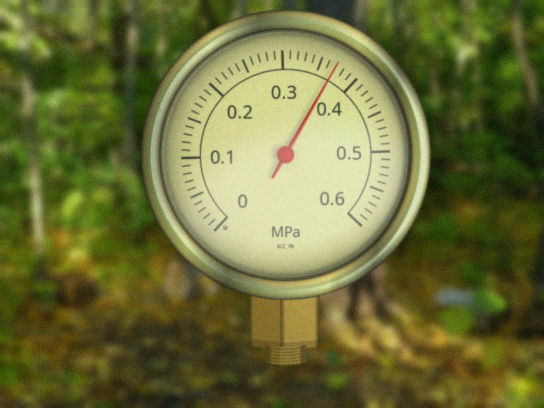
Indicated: 0.37
